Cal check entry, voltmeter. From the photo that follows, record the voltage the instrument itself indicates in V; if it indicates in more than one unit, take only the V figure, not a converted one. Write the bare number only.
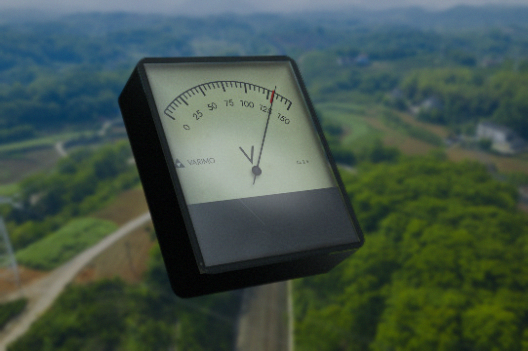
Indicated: 130
